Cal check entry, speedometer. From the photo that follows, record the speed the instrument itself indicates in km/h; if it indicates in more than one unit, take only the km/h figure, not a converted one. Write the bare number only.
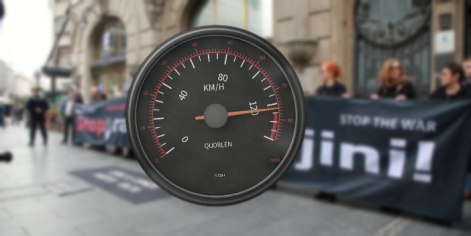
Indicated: 122.5
